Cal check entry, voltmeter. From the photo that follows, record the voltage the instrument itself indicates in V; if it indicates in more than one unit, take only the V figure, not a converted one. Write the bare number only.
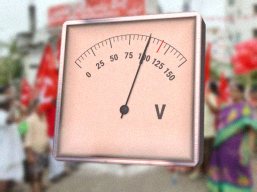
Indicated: 100
